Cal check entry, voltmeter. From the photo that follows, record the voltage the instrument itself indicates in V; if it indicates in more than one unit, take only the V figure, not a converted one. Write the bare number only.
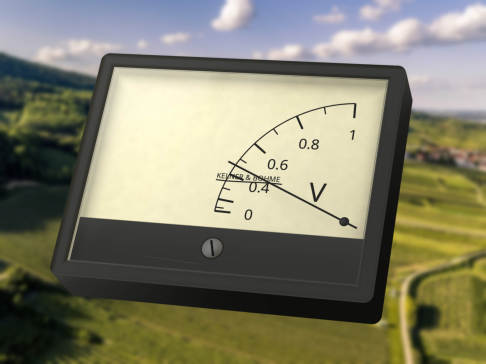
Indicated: 0.45
